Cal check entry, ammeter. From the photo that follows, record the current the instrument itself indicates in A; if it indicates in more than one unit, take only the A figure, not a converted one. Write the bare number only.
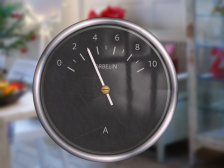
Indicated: 3
